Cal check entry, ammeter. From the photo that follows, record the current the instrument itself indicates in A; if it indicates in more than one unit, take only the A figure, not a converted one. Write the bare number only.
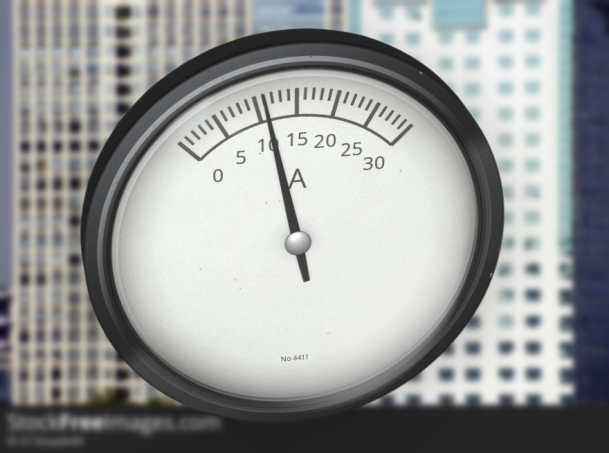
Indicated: 11
